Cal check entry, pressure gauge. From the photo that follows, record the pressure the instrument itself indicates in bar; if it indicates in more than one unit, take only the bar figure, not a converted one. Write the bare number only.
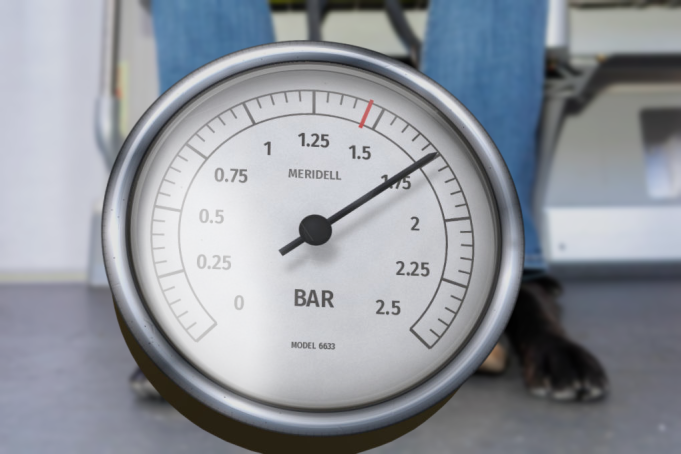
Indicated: 1.75
